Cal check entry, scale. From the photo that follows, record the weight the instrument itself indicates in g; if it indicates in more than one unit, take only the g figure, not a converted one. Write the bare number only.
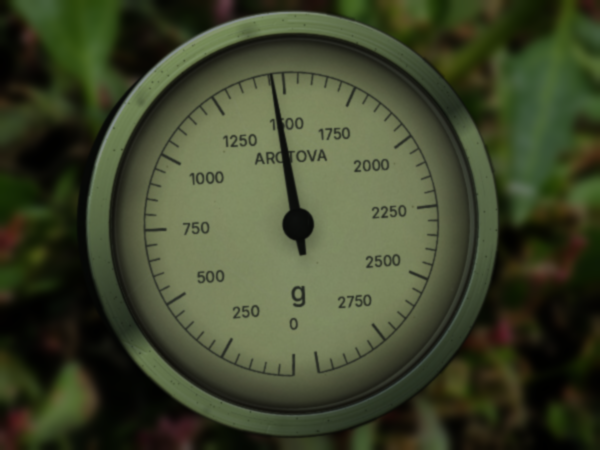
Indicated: 1450
